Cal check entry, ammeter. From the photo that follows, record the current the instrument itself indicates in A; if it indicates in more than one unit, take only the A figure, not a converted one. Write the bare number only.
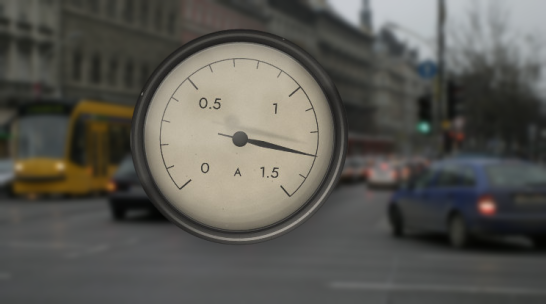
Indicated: 1.3
